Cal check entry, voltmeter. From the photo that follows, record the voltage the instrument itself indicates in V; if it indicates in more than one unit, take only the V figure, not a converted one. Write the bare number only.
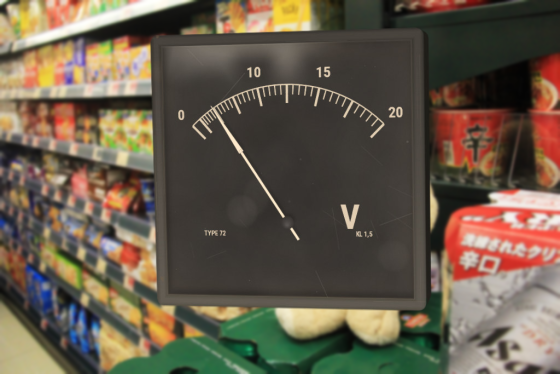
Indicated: 5
